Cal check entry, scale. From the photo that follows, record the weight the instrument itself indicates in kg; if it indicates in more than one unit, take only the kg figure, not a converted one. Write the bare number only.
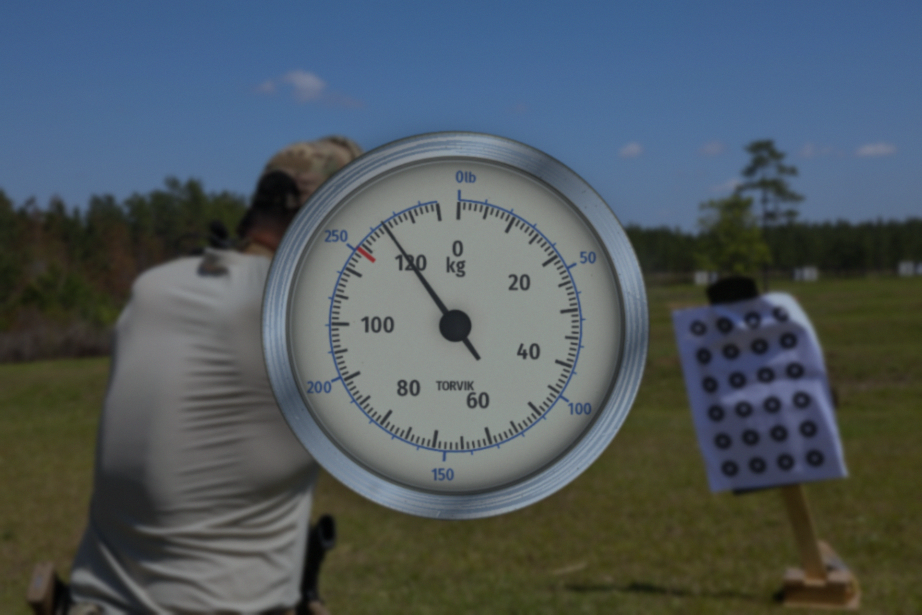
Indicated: 120
